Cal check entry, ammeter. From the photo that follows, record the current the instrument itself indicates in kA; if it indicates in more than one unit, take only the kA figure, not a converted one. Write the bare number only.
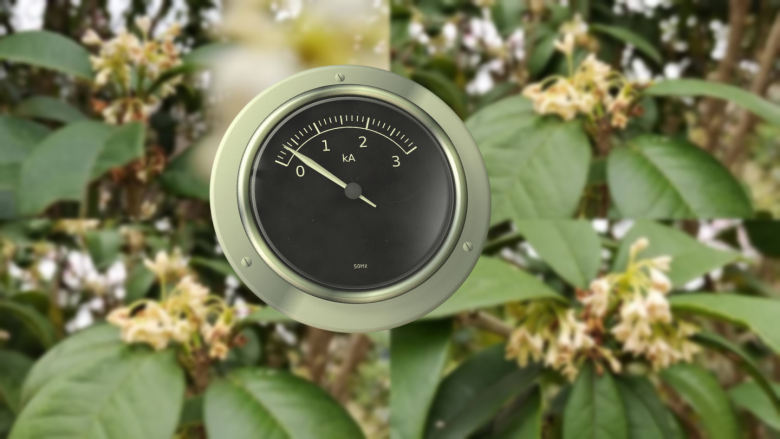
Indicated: 0.3
